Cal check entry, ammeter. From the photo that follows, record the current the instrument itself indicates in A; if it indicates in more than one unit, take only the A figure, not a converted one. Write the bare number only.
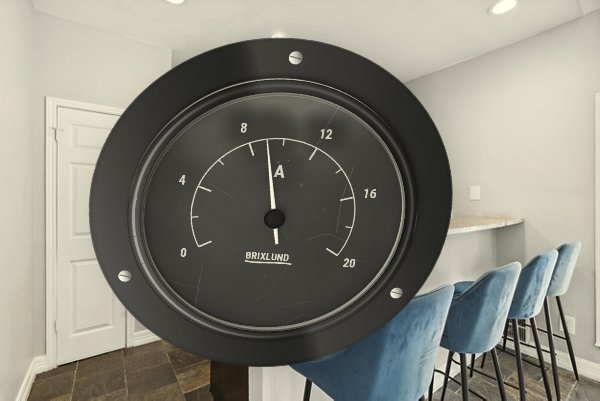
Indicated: 9
